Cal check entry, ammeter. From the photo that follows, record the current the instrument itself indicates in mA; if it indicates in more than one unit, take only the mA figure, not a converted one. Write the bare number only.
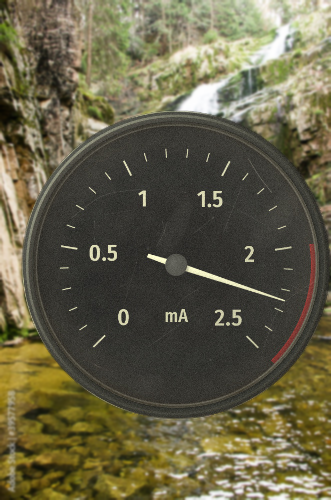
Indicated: 2.25
